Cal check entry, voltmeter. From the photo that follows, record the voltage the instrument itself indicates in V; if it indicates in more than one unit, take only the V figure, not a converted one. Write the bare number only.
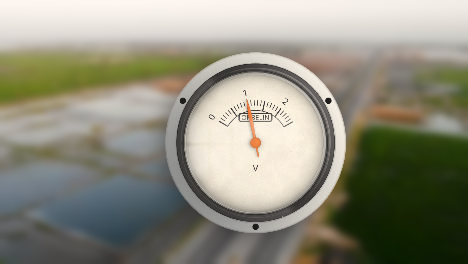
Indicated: 1
